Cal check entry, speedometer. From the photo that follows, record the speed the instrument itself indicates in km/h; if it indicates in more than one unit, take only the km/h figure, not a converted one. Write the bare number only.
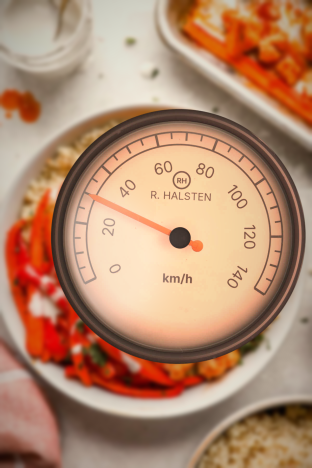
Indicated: 30
